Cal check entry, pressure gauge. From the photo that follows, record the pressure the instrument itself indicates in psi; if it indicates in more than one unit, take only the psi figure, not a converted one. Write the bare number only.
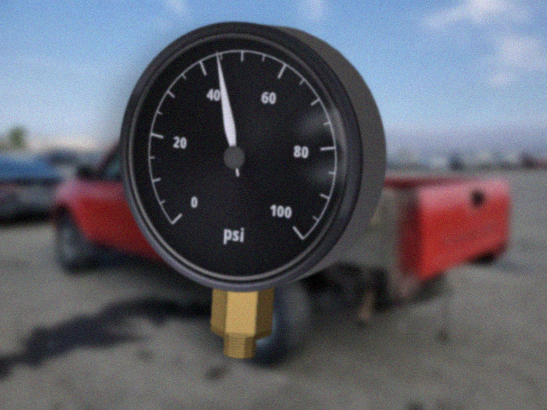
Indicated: 45
